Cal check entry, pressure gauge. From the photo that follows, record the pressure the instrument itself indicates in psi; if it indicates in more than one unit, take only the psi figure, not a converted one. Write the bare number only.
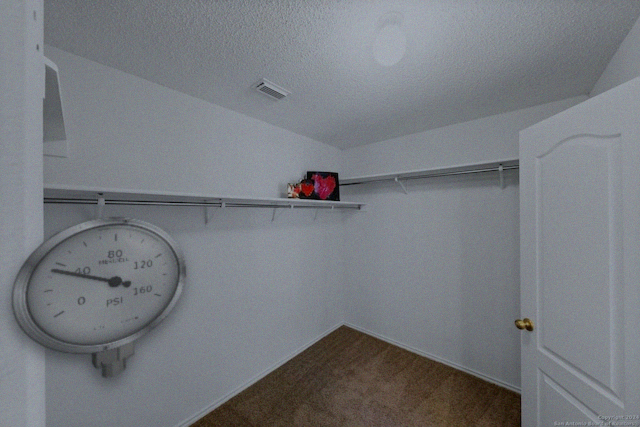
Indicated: 35
